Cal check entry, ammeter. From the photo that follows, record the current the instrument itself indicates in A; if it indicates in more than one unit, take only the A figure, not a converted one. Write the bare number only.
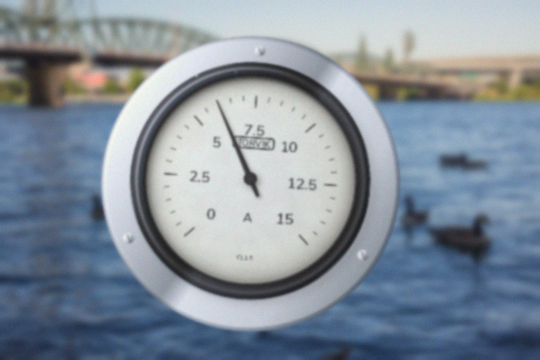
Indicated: 6
